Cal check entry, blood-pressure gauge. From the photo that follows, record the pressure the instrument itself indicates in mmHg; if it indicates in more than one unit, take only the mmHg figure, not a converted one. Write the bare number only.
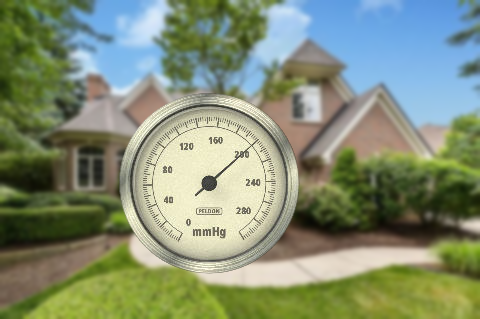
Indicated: 200
